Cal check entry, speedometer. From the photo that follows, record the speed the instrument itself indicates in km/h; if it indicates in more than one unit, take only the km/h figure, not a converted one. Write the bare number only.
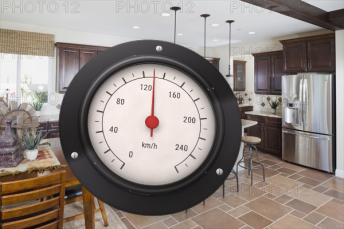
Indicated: 130
